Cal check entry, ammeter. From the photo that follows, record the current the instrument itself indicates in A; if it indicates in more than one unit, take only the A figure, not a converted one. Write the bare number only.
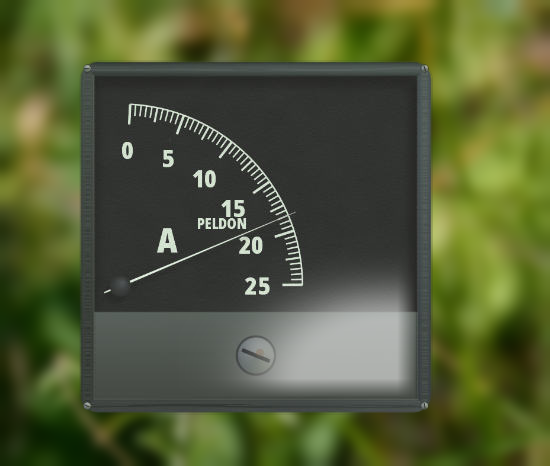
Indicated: 18.5
